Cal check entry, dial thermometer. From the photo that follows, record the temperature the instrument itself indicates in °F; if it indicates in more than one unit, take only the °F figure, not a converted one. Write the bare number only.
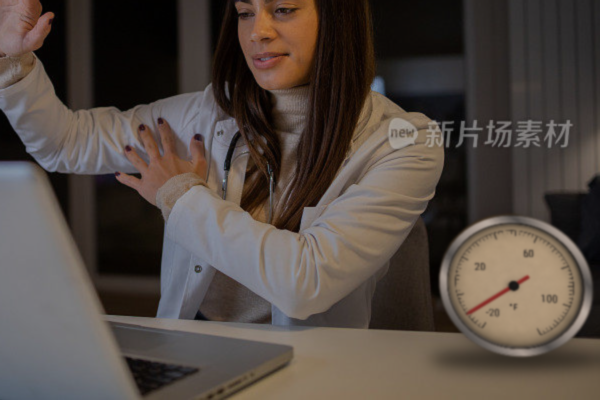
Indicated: -10
